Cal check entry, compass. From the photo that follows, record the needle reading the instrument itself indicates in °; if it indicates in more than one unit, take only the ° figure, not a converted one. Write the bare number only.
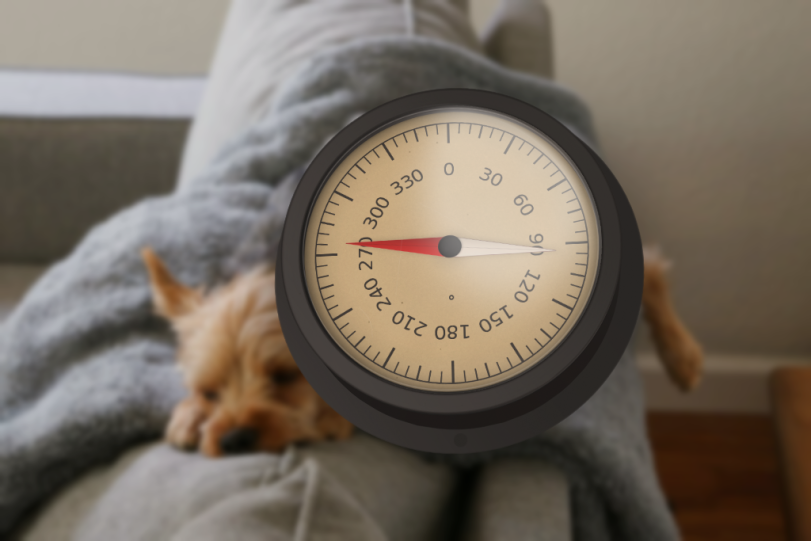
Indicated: 275
